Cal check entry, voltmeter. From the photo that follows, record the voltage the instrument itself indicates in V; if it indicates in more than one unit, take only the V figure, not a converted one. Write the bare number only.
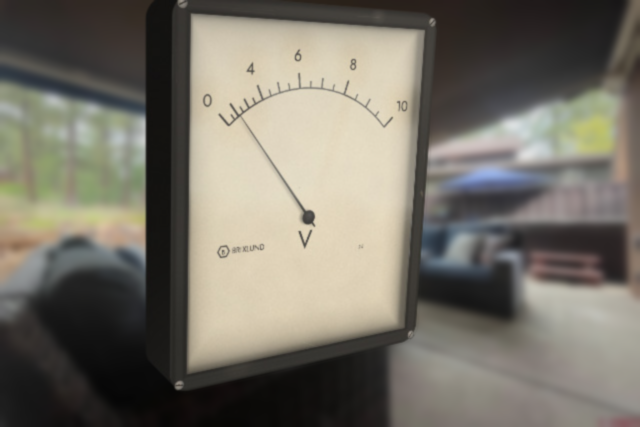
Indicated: 2
